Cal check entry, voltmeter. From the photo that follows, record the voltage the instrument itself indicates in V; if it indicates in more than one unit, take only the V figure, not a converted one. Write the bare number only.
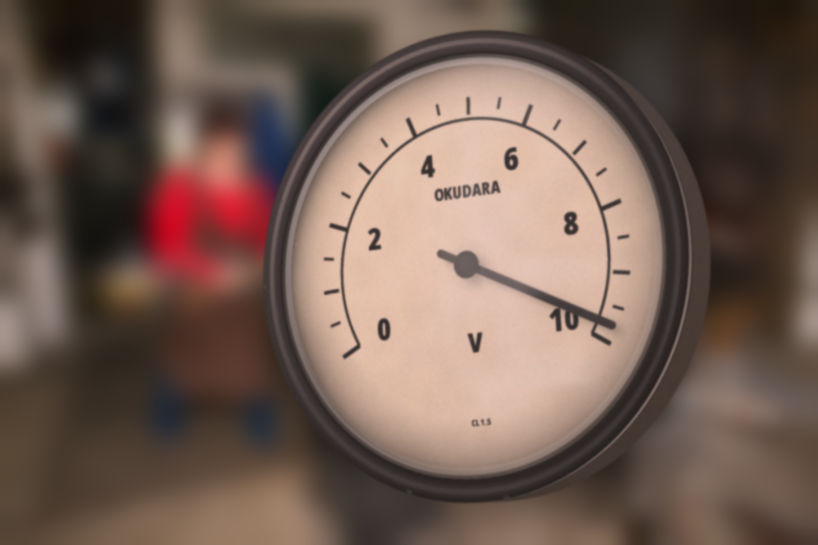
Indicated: 9.75
